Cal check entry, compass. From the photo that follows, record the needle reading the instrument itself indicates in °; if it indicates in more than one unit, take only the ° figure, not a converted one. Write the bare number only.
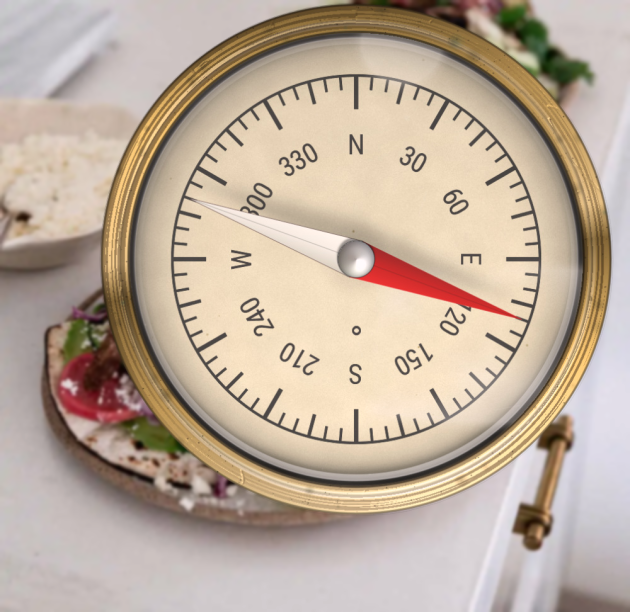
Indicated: 110
